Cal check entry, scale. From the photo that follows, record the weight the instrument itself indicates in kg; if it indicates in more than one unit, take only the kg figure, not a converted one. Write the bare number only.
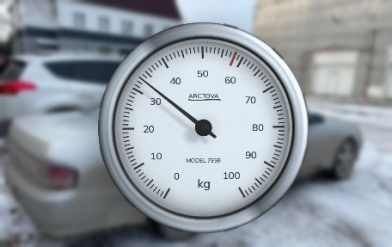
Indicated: 33
